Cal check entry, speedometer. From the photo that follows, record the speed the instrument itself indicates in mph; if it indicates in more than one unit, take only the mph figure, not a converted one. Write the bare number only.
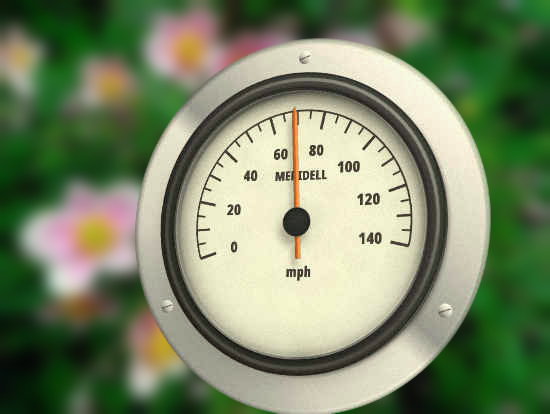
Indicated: 70
